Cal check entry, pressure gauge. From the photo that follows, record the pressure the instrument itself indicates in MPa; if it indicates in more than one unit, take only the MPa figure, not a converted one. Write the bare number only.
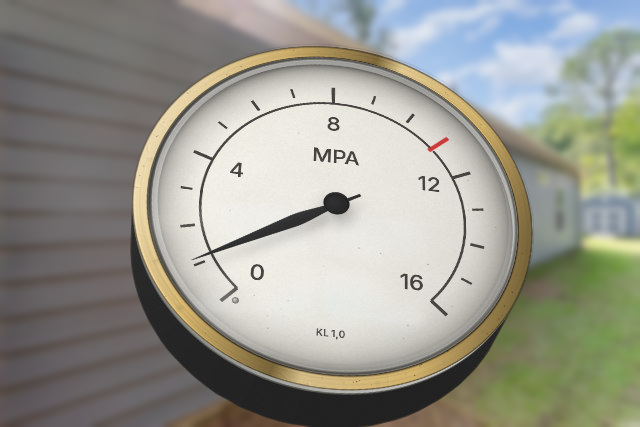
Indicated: 1
